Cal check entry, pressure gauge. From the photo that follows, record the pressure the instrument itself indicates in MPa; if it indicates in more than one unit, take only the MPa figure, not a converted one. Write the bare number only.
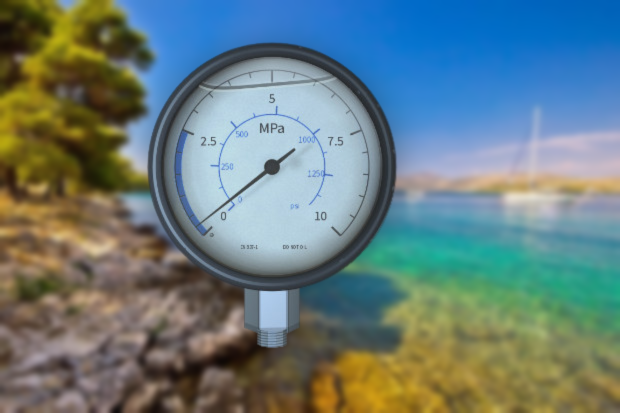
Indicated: 0.25
